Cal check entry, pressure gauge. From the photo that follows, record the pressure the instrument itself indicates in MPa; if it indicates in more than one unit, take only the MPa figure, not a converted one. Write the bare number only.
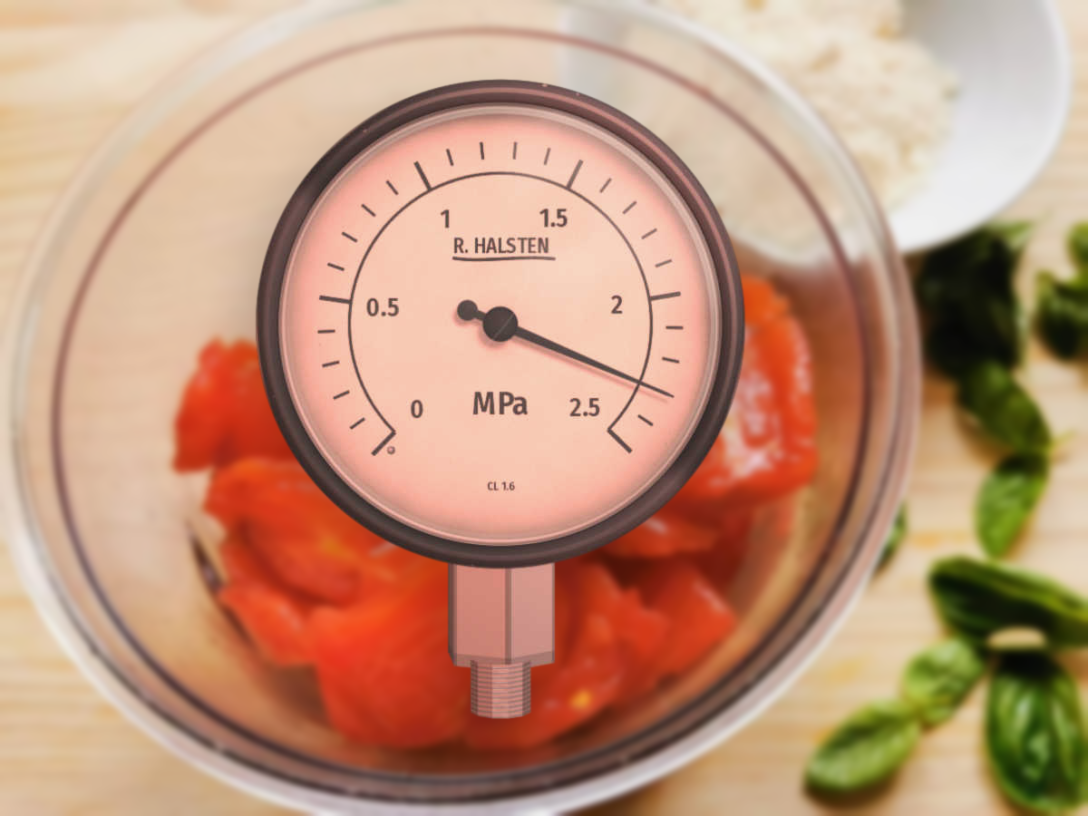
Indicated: 2.3
